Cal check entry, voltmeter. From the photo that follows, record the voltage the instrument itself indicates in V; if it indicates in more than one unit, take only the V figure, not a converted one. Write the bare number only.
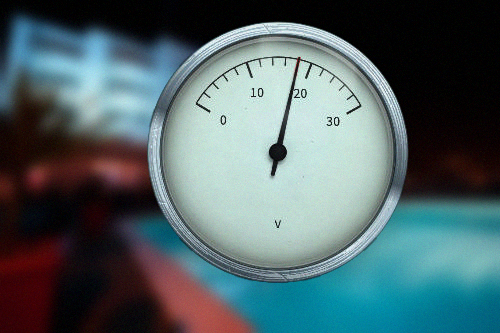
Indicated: 18
